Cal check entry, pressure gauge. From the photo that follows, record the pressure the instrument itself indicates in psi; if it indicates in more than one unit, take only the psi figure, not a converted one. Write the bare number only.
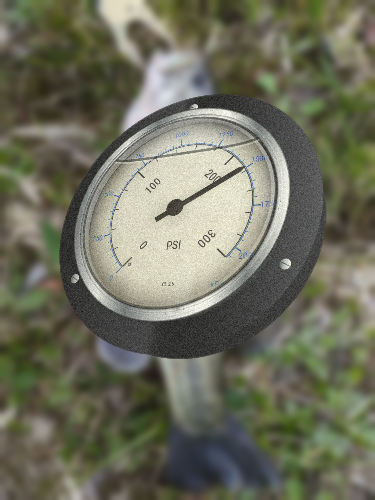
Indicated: 220
